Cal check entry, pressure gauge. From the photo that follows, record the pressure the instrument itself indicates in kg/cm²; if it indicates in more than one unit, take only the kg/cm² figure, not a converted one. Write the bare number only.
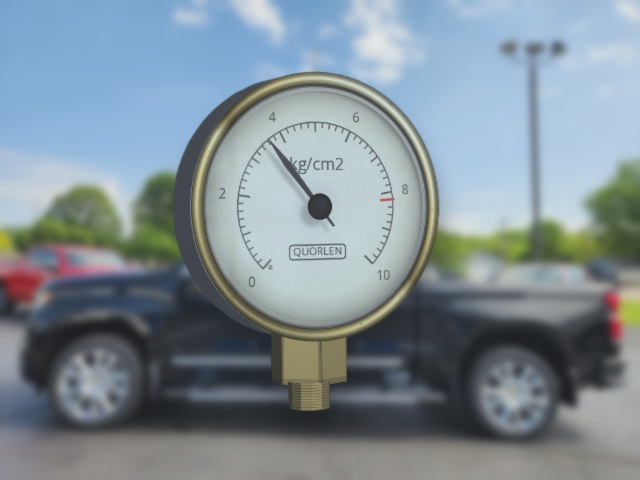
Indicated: 3.6
